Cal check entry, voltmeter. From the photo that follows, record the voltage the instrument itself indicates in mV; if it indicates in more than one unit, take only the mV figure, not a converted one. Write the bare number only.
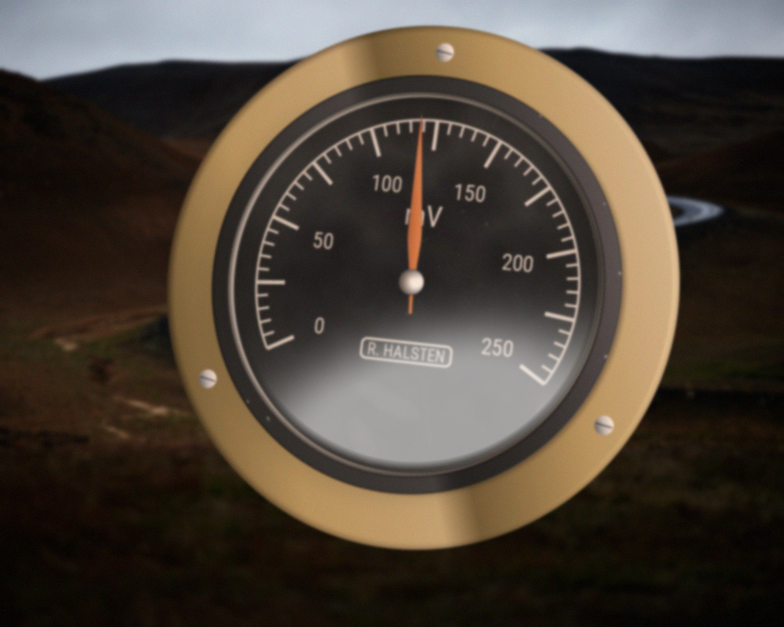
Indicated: 120
